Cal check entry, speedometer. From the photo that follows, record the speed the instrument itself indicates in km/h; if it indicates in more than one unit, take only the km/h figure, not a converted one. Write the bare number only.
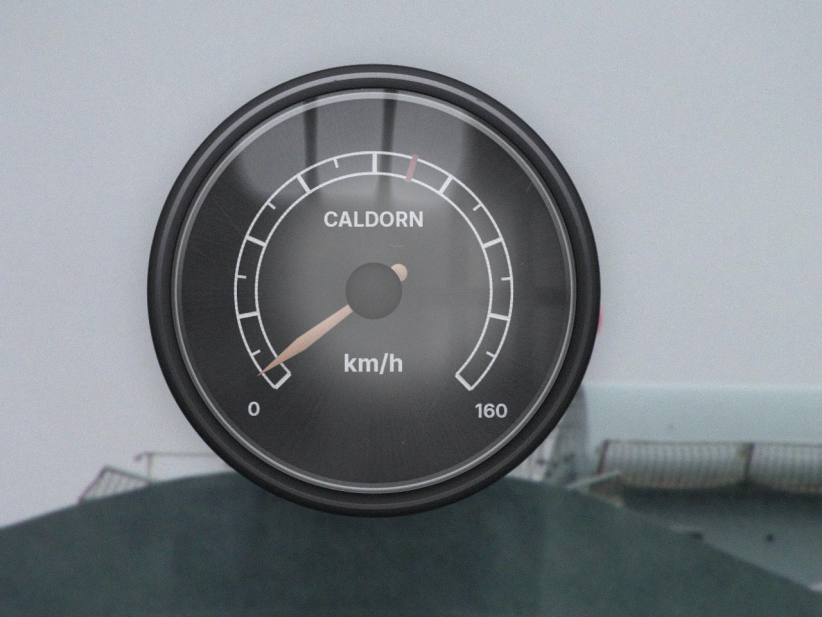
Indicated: 5
